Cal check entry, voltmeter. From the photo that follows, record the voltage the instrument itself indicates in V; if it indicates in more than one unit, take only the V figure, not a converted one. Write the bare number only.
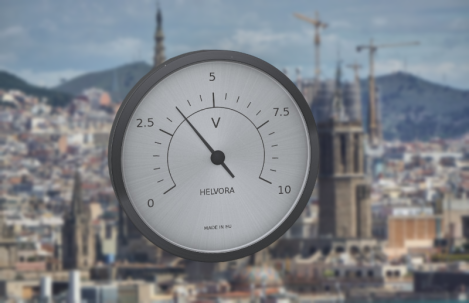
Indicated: 3.5
